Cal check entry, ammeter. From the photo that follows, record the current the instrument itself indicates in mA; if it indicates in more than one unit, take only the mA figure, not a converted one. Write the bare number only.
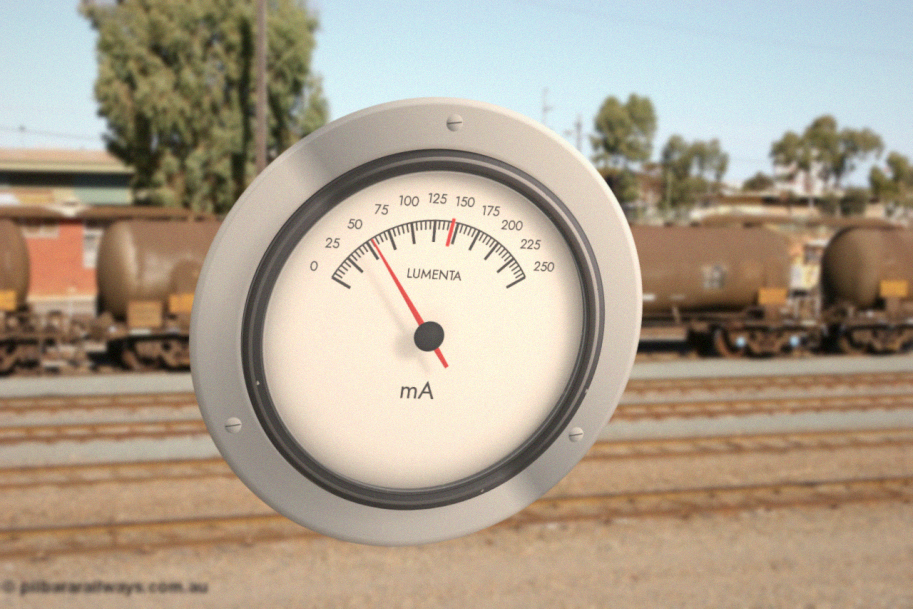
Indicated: 55
